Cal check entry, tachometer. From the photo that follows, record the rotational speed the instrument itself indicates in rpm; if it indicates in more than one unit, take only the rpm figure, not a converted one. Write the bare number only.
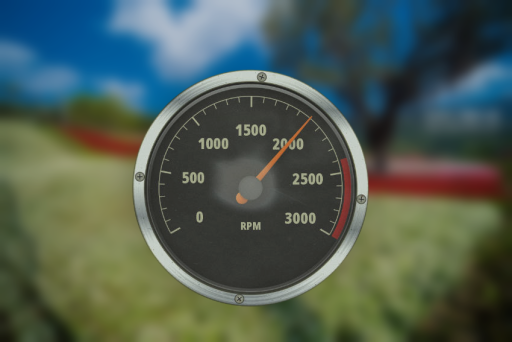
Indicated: 2000
